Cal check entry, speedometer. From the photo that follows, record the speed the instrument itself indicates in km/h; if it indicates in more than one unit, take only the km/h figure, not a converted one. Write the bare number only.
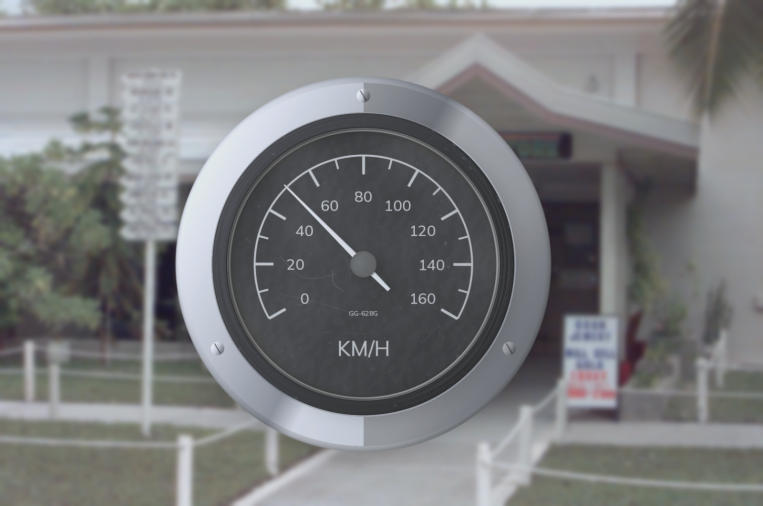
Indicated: 50
